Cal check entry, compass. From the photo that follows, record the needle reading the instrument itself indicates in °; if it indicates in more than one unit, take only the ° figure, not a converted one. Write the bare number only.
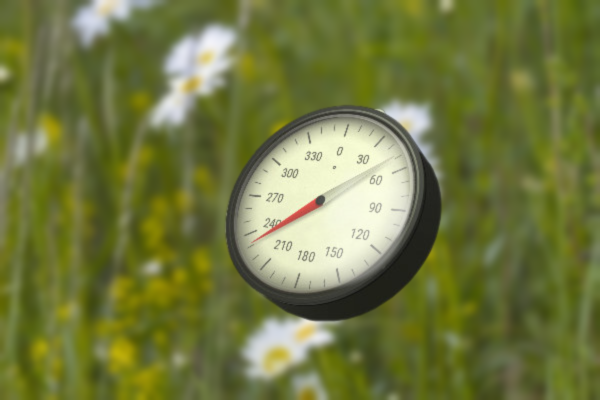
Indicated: 230
